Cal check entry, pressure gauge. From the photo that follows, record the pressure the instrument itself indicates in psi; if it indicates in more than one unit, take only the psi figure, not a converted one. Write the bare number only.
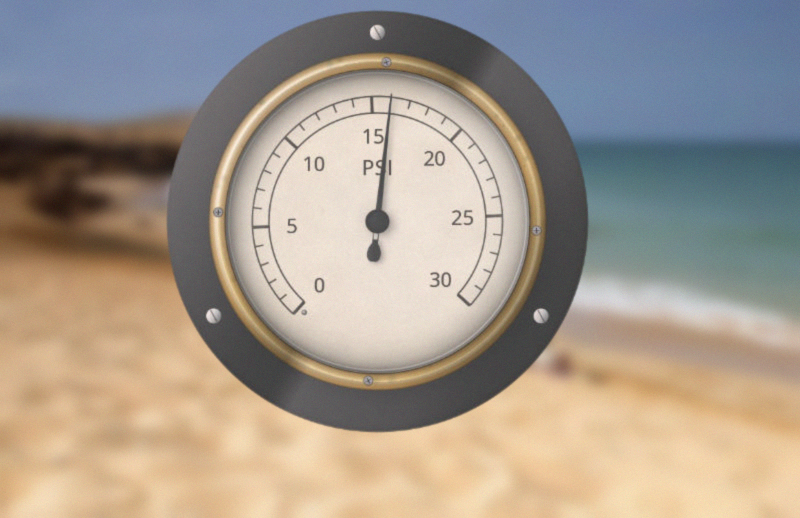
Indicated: 16
